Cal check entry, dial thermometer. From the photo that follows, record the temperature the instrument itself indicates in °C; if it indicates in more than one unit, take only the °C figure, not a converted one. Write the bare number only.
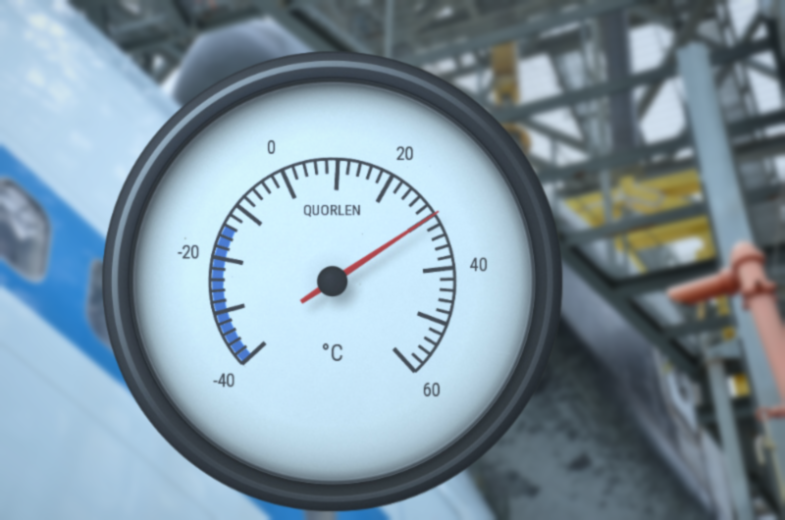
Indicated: 30
